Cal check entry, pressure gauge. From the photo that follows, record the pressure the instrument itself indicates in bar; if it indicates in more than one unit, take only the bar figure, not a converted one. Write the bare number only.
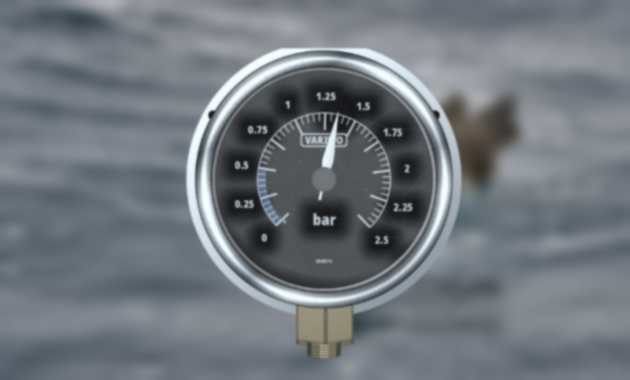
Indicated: 1.35
